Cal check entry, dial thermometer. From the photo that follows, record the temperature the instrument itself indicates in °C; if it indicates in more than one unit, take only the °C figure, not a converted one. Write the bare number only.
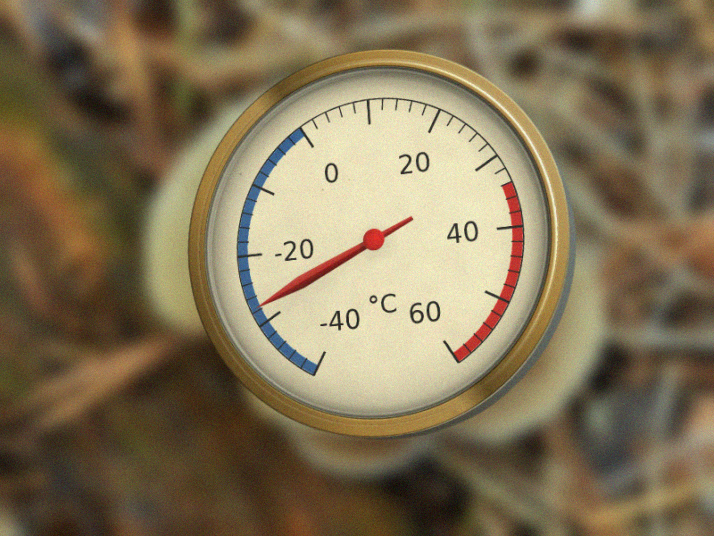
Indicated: -28
